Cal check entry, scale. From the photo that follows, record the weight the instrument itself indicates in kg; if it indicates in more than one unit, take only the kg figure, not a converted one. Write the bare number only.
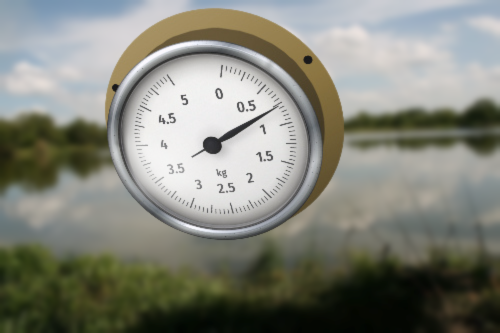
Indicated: 0.75
